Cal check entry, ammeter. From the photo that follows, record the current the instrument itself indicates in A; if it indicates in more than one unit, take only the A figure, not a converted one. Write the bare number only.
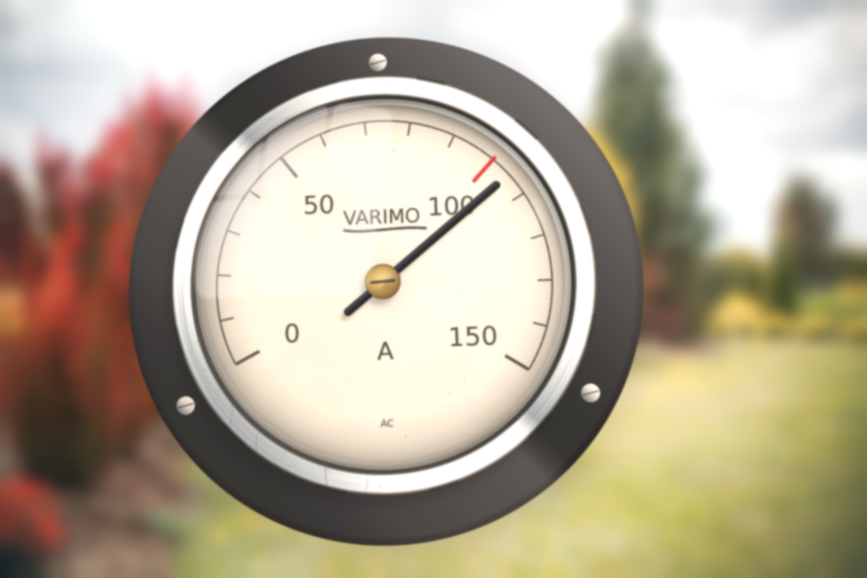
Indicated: 105
